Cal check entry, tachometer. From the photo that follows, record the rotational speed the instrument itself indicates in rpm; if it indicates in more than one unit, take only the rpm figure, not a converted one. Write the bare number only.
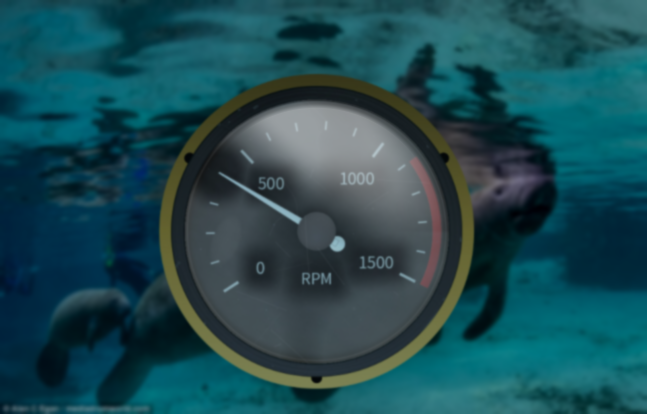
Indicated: 400
